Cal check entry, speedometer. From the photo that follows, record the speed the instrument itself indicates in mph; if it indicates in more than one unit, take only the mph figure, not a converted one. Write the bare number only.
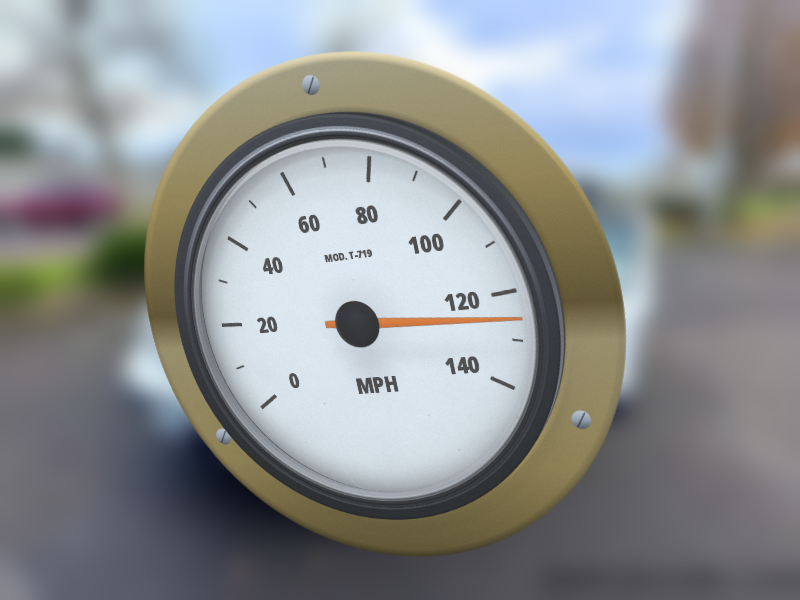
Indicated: 125
